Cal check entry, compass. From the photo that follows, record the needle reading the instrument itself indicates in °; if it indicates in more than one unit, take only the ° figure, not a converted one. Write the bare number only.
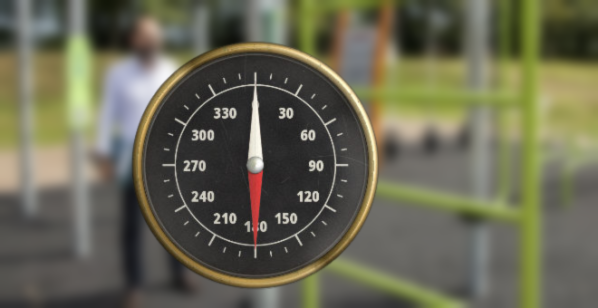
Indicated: 180
